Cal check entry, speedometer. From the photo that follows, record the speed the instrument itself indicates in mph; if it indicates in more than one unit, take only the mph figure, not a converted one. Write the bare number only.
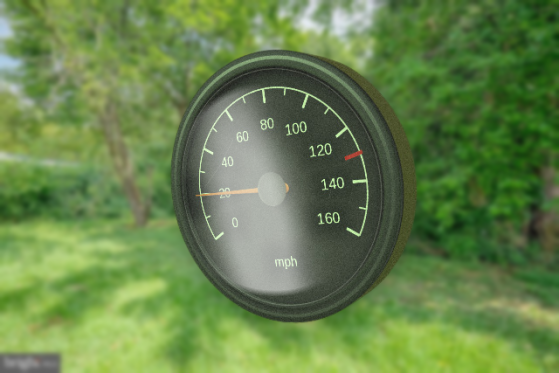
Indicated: 20
